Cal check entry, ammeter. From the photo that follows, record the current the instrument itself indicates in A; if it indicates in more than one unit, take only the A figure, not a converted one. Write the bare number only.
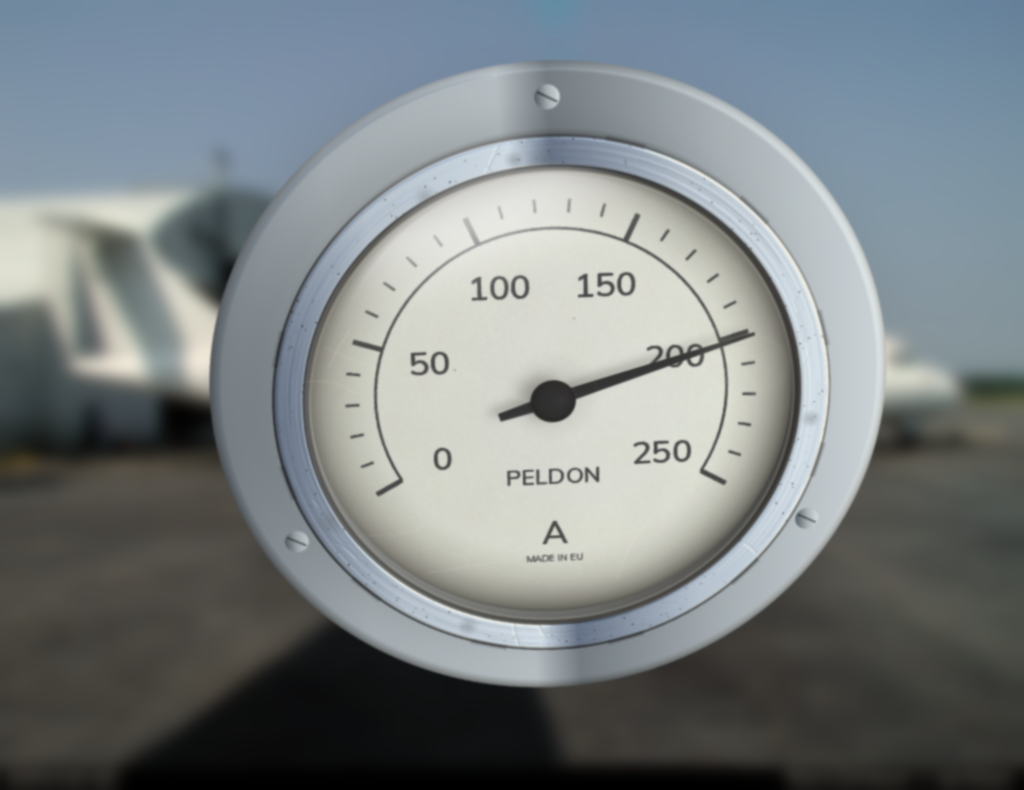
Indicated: 200
